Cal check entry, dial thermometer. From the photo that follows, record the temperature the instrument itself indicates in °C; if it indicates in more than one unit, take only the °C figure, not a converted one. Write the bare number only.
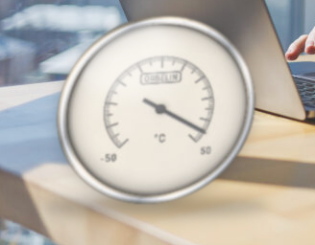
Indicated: 45
